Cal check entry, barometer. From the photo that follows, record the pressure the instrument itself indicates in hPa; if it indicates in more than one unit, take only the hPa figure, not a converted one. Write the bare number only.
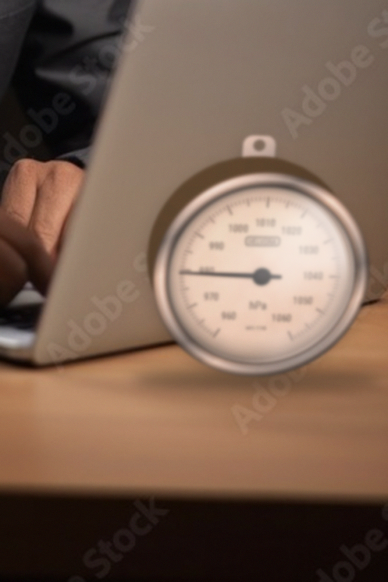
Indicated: 980
